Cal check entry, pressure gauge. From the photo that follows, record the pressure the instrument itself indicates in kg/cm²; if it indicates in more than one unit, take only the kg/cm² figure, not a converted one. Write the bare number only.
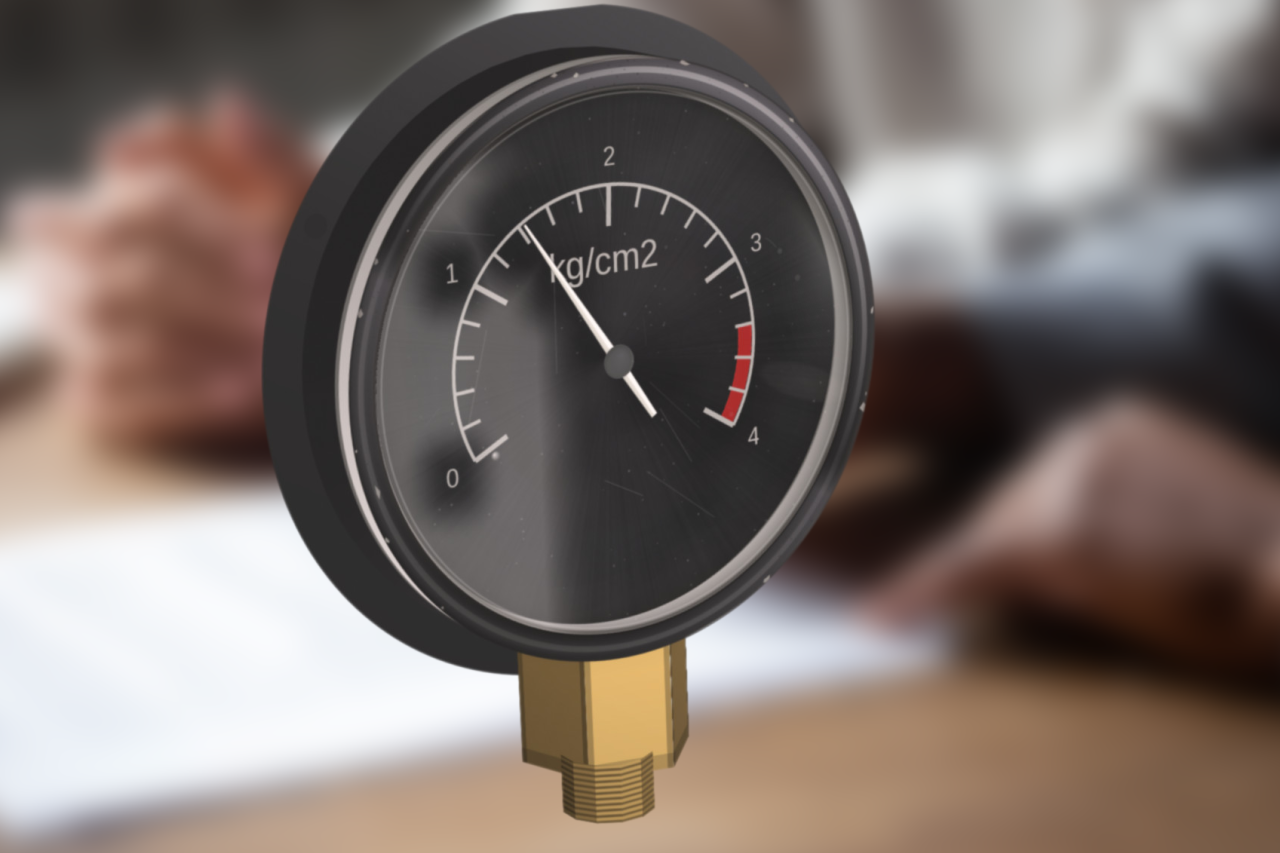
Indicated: 1.4
